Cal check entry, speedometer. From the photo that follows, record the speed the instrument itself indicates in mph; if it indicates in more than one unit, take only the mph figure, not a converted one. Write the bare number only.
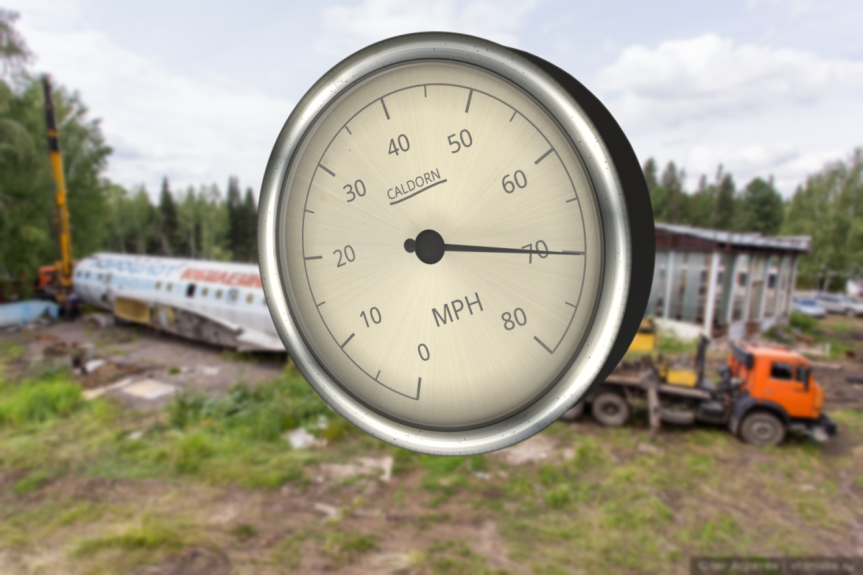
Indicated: 70
